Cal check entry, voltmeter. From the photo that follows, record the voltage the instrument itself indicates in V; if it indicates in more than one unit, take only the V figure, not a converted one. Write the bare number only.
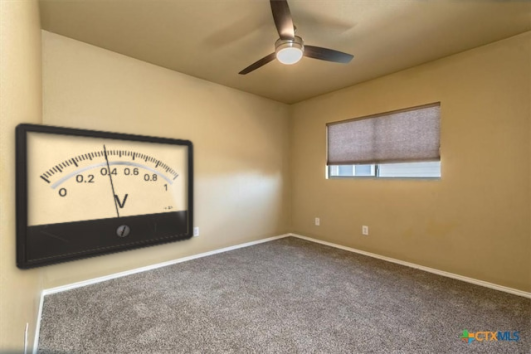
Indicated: 0.4
